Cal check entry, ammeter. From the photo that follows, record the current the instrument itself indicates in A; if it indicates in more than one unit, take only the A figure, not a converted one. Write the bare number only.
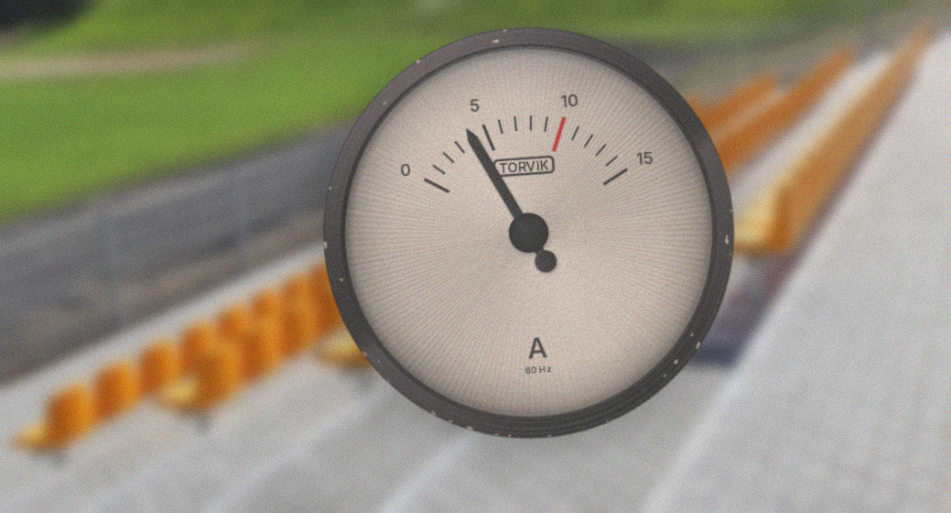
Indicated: 4
